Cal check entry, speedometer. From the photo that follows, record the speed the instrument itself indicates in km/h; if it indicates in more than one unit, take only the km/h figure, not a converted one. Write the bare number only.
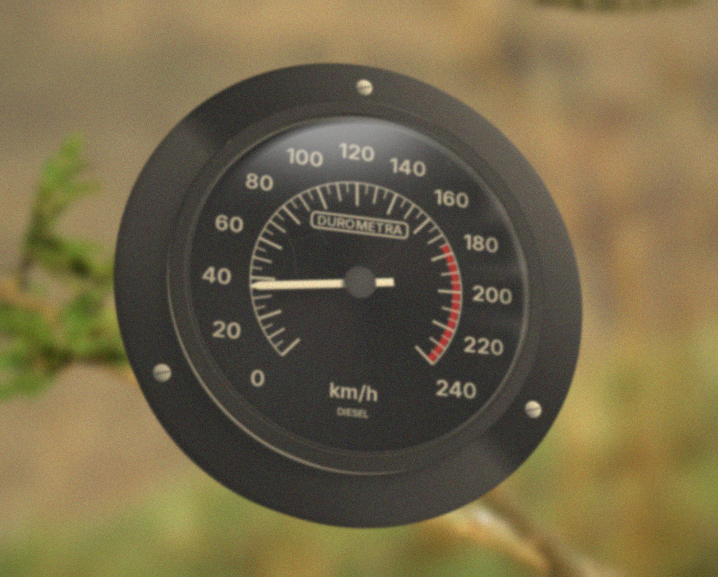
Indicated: 35
